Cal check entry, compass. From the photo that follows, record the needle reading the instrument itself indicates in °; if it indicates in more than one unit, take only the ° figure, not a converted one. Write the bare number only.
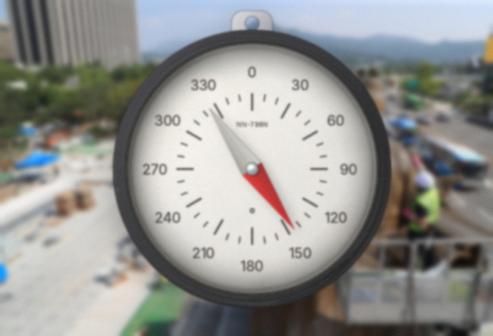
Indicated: 145
